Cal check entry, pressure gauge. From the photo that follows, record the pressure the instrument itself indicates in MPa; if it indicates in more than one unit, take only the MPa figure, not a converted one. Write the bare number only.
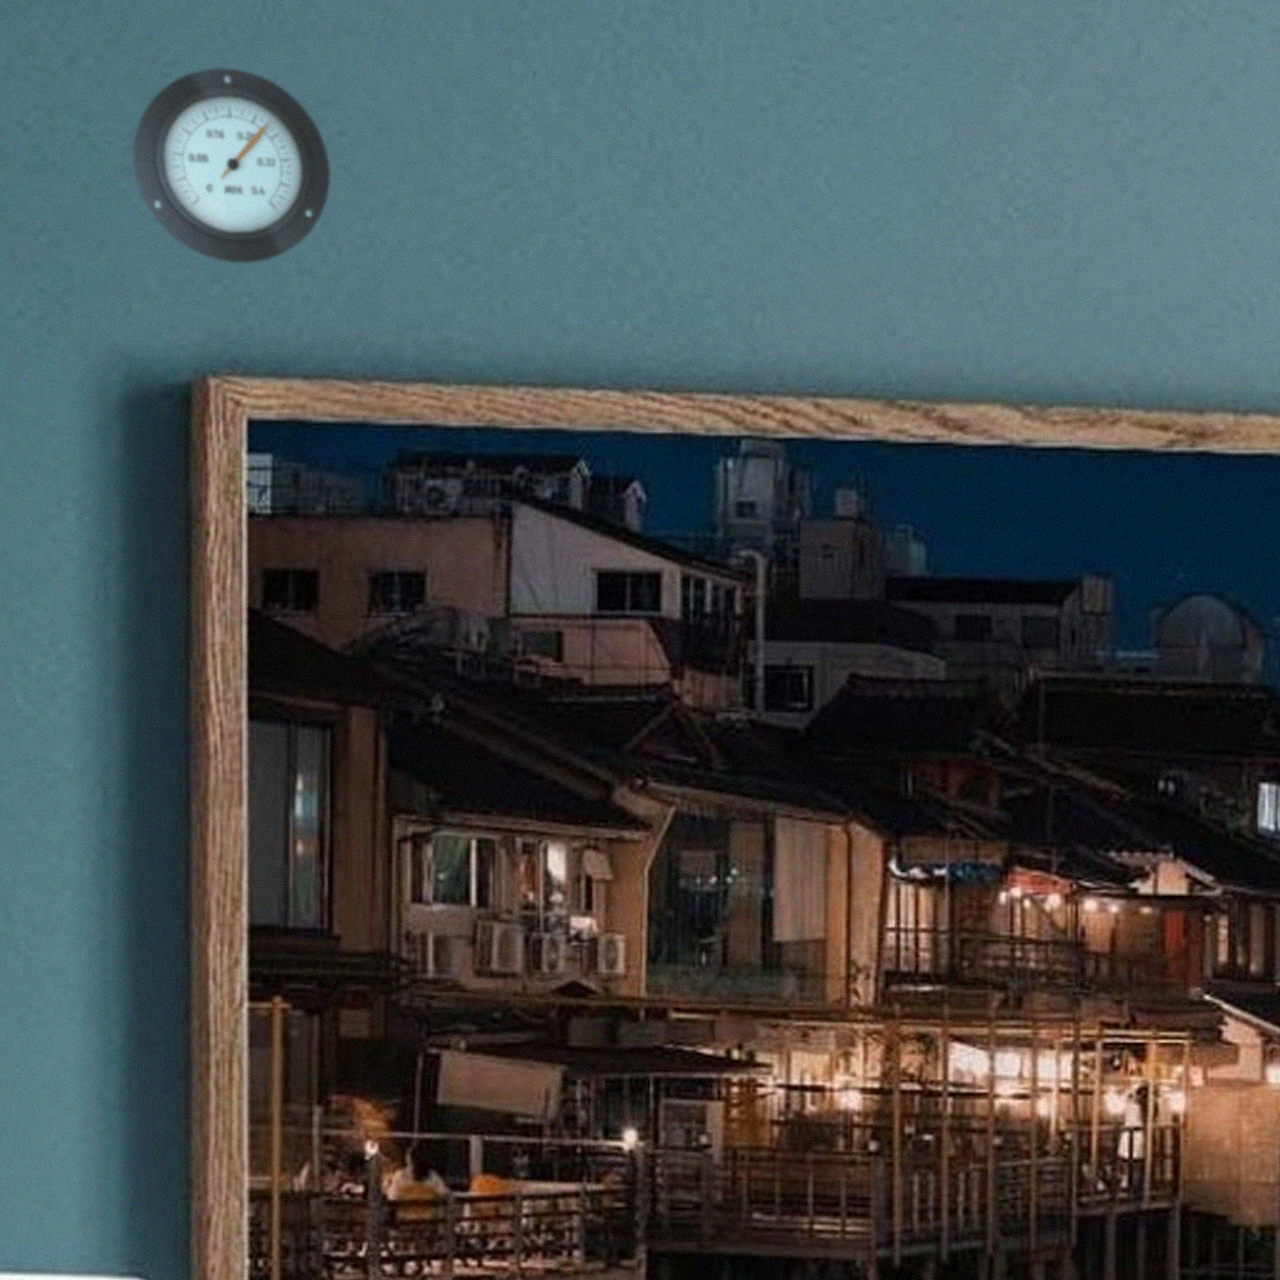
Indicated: 0.26
